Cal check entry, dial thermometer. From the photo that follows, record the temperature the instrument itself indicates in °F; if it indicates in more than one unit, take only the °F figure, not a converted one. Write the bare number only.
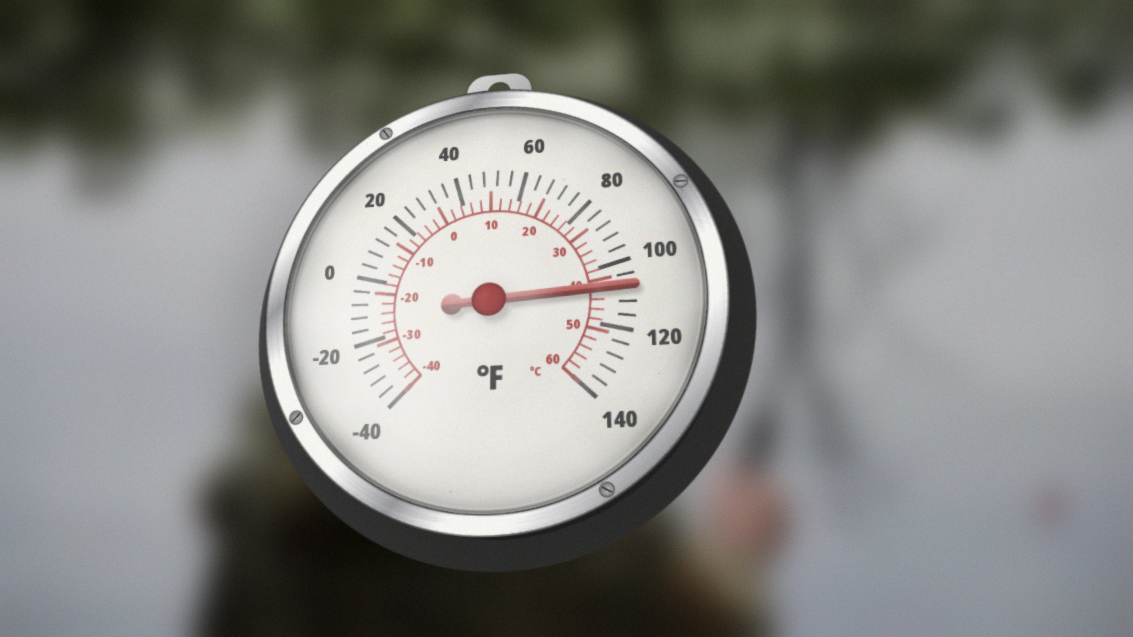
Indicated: 108
